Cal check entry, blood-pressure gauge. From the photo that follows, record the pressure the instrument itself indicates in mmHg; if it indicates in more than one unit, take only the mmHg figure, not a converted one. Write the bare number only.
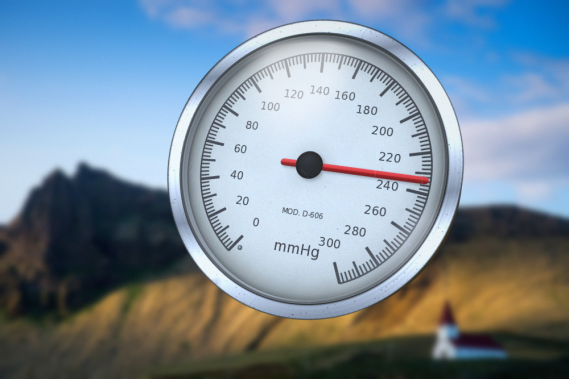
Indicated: 234
